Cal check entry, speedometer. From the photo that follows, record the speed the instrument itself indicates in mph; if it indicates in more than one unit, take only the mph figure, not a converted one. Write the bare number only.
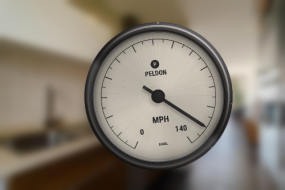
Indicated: 130
